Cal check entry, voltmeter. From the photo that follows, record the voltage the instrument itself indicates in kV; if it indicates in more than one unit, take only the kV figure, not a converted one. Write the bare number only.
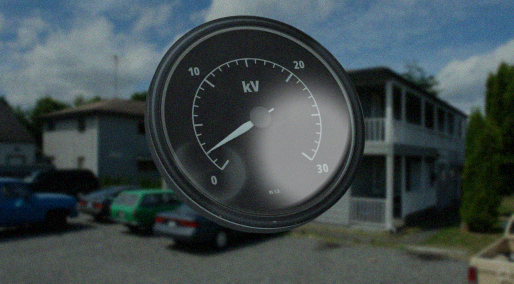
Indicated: 2
